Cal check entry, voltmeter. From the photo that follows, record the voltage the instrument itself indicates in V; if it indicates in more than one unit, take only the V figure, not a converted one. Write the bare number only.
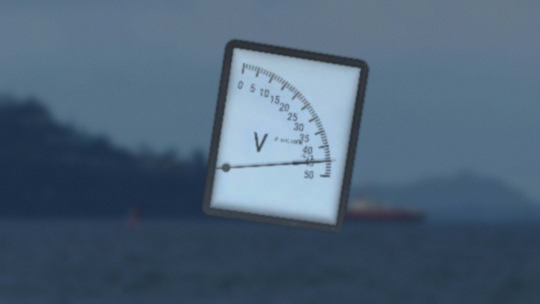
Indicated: 45
